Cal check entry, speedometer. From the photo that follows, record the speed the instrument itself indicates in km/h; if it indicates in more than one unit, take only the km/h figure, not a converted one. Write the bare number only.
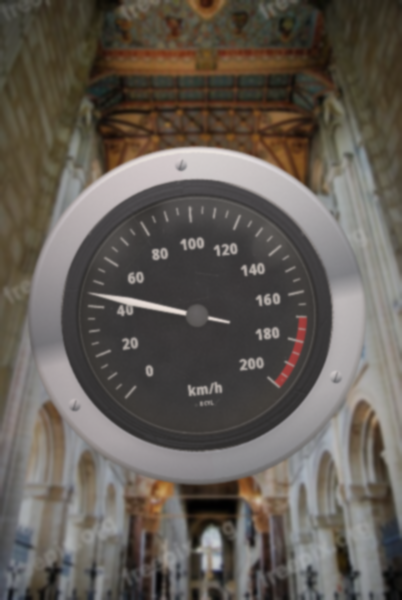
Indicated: 45
